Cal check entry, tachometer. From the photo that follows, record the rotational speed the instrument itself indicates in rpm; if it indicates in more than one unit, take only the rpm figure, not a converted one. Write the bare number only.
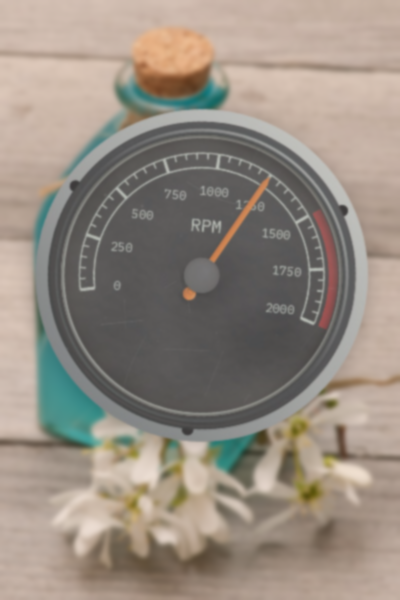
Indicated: 1250
